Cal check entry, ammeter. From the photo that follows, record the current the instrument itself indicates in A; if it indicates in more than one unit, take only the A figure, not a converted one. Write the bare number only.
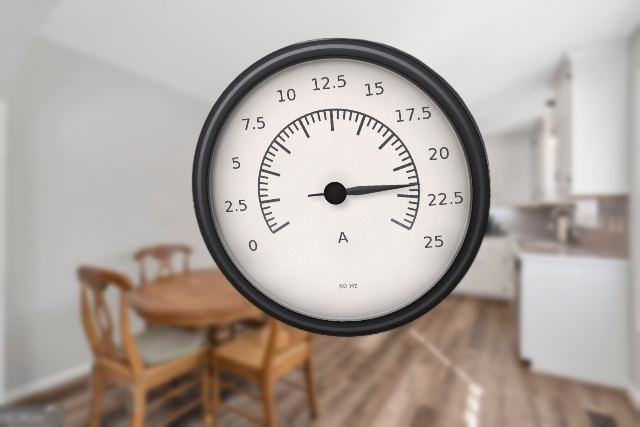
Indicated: 21.5
